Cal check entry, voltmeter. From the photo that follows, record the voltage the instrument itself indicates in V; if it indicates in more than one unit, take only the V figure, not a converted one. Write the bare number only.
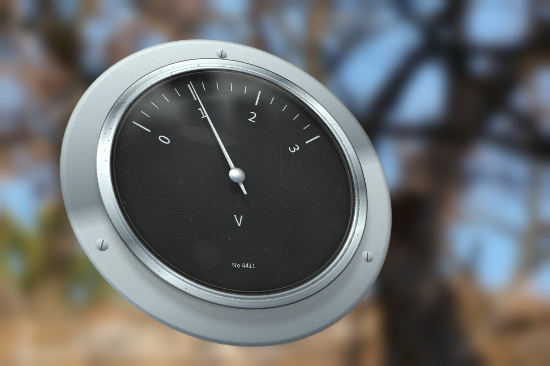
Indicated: 1
